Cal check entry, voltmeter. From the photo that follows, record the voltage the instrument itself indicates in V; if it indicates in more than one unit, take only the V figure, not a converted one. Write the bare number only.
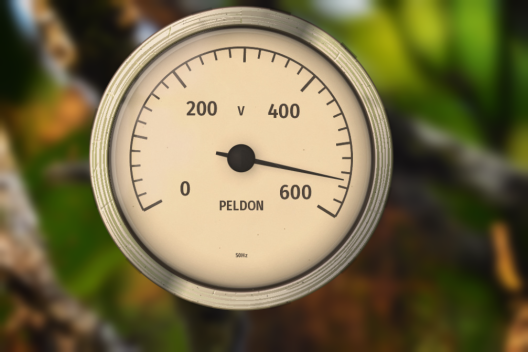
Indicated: 550
